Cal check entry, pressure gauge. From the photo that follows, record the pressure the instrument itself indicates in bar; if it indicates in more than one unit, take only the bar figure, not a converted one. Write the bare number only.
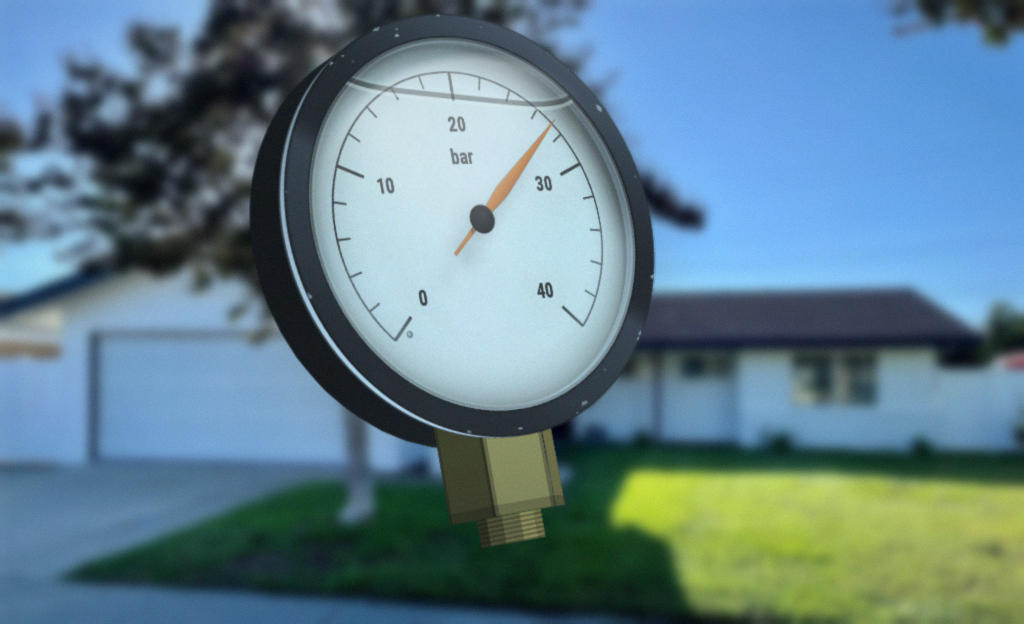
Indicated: 27
